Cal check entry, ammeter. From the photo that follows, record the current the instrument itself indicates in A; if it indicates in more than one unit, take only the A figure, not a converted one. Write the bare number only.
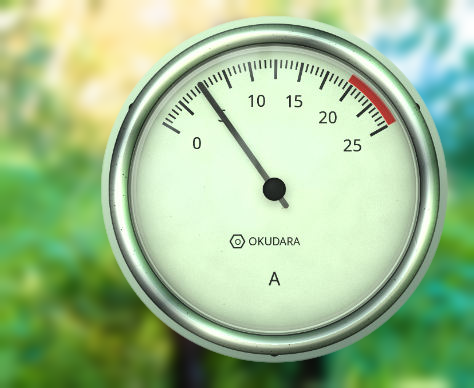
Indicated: 5
